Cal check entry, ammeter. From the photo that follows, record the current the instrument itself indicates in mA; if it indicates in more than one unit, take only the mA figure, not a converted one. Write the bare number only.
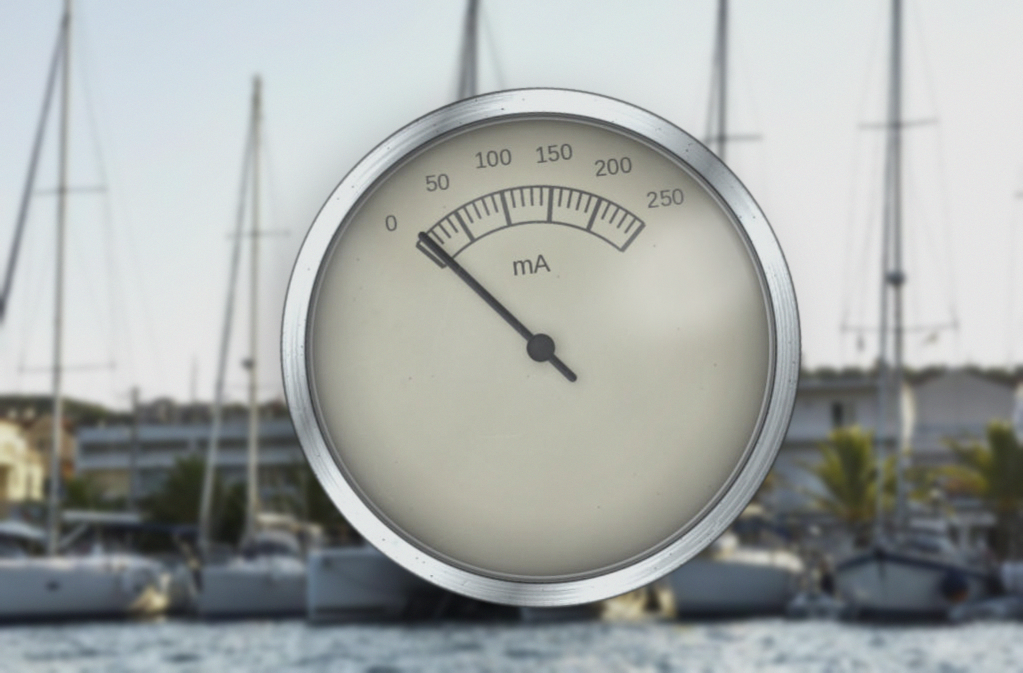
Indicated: 10
